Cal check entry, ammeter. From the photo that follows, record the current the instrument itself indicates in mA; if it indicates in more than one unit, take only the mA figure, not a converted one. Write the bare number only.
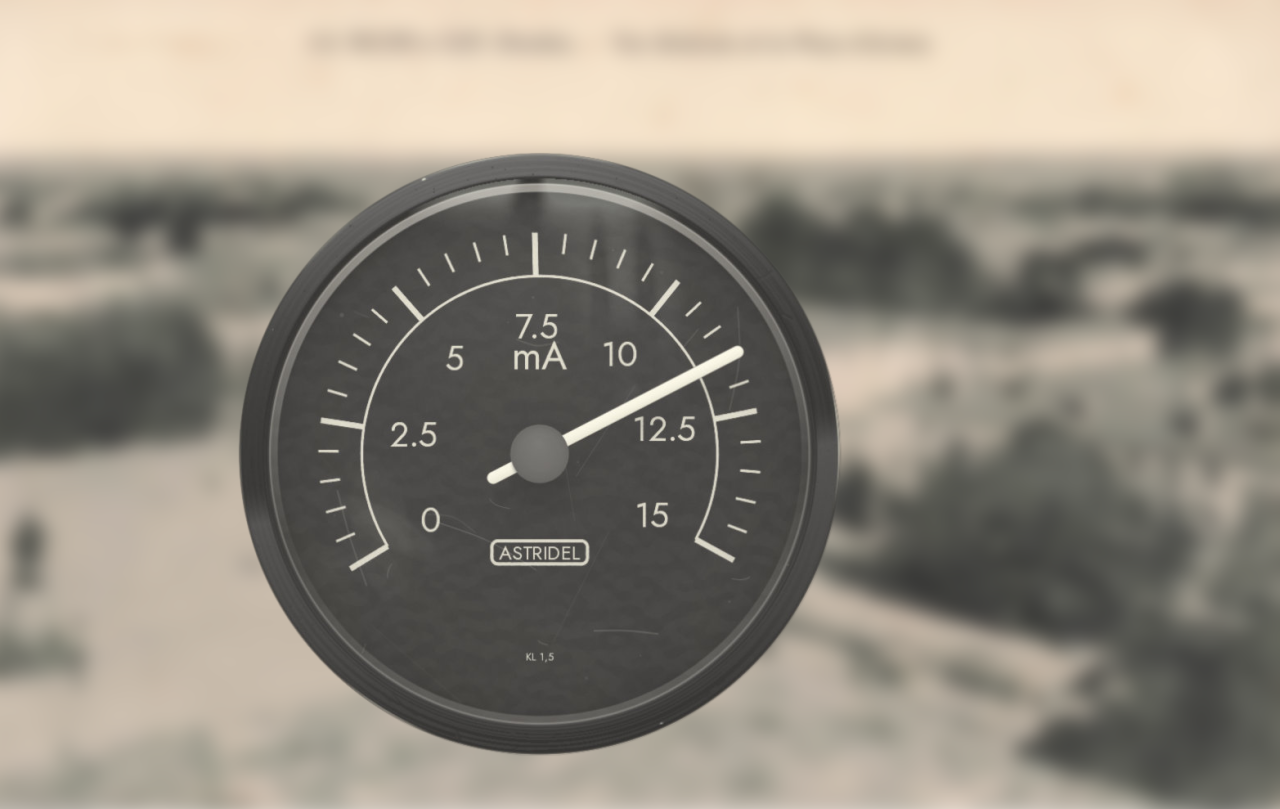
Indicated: 11.5
